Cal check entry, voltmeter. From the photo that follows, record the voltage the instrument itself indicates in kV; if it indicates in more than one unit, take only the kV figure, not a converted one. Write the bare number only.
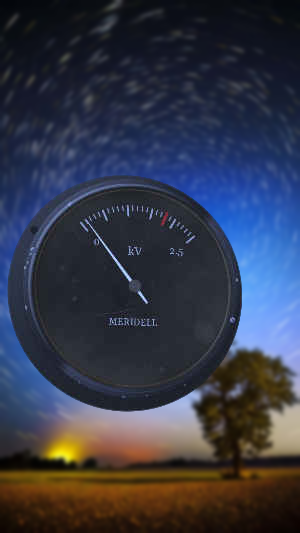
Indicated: 0.1
